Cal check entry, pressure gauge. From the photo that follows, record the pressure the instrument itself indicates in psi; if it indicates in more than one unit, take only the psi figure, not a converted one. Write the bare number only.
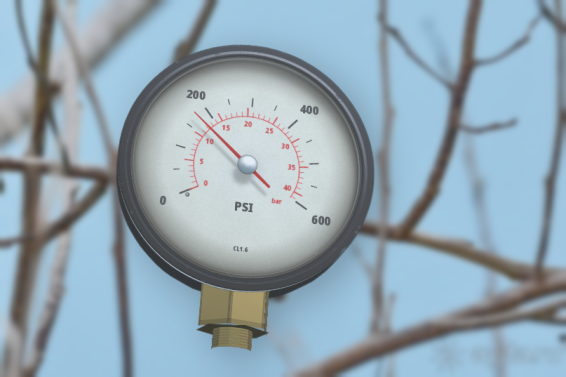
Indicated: 175
